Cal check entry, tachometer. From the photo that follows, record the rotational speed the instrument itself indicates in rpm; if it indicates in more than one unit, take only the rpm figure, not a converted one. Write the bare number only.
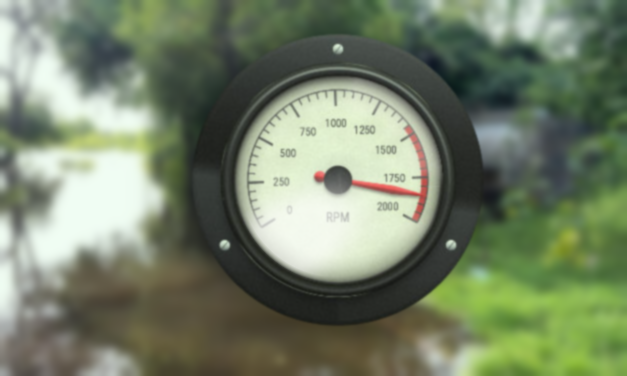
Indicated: 1850
